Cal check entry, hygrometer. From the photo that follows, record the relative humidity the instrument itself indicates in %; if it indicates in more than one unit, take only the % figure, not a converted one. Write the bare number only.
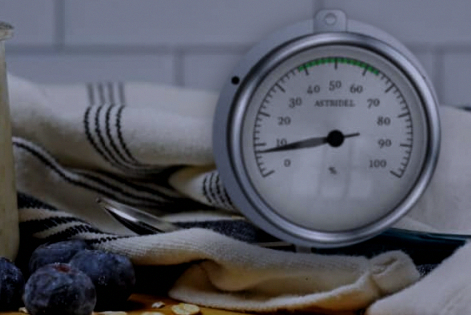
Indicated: 8
